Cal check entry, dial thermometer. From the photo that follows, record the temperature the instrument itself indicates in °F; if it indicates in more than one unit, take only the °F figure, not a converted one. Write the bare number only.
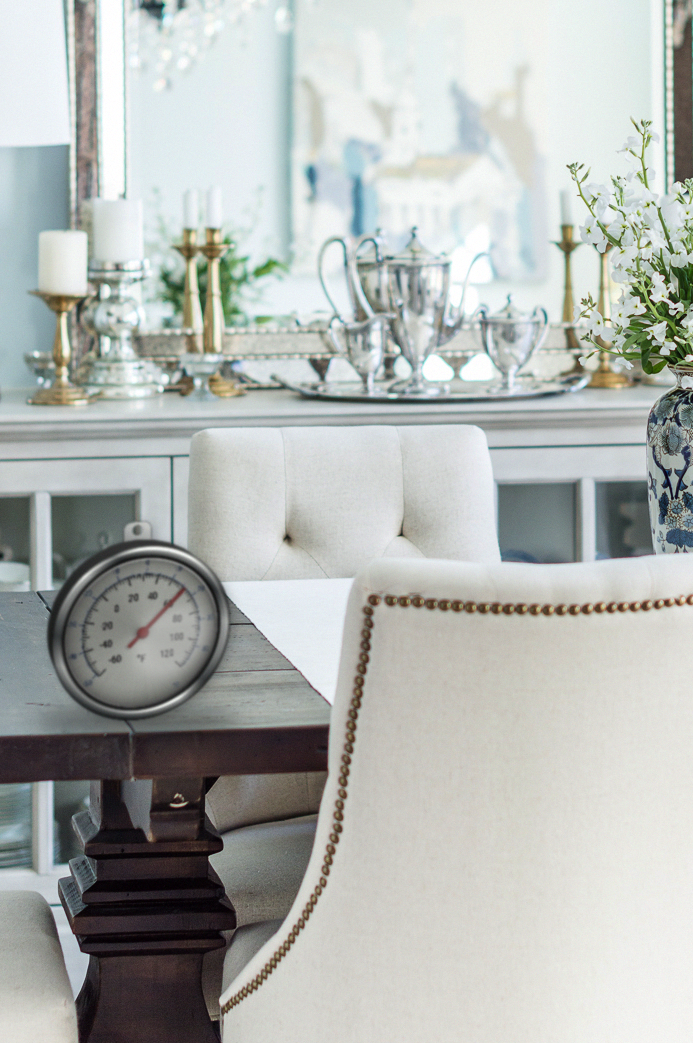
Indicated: 60
